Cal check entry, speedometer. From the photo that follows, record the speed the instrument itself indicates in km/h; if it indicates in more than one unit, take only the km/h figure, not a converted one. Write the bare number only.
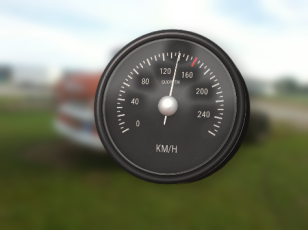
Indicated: 140
